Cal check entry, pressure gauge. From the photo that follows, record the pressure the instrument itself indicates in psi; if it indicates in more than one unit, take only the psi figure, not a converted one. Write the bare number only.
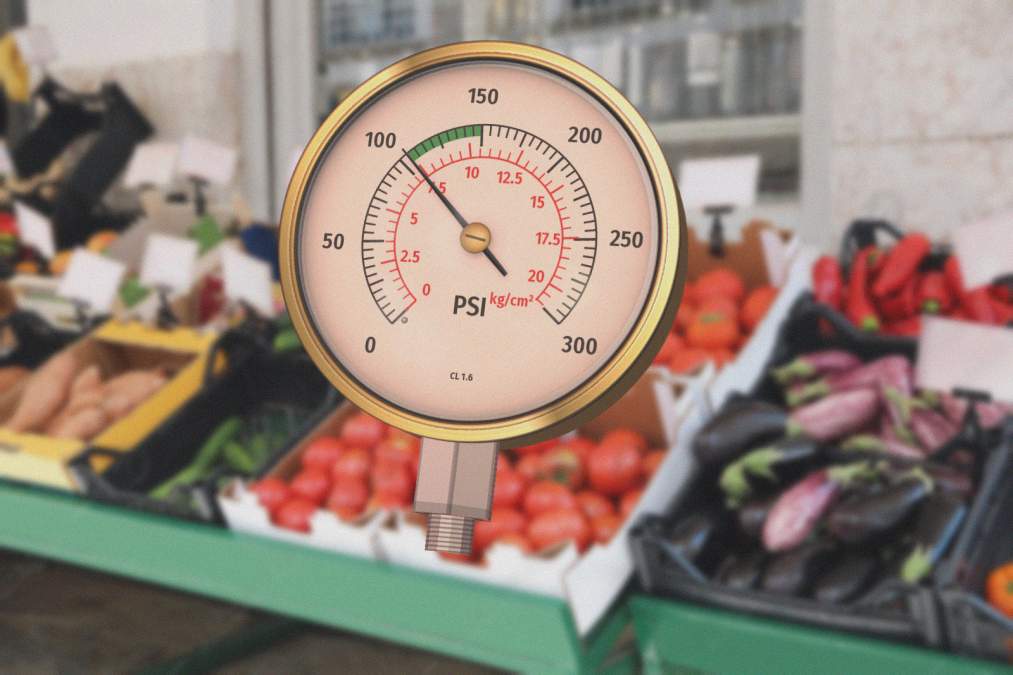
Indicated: 105
